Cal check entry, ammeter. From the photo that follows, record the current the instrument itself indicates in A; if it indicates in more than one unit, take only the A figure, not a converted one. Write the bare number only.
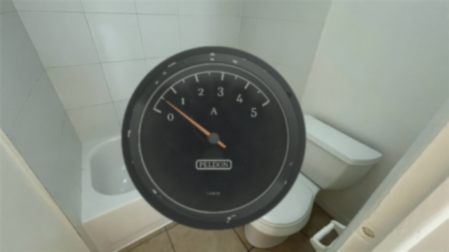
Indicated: 0.5
